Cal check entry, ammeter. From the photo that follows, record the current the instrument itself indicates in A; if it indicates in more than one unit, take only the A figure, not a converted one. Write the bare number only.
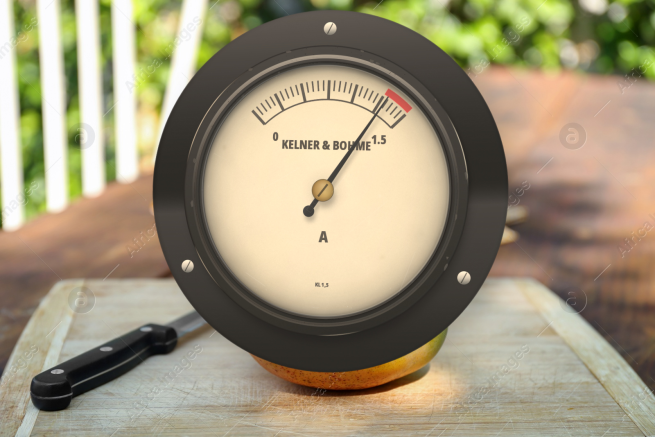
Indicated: 1.3
